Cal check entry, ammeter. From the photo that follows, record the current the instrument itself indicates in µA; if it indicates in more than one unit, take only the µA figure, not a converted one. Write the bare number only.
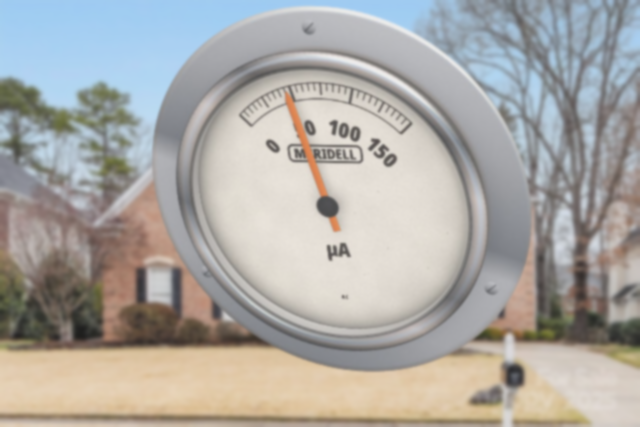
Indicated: 50
